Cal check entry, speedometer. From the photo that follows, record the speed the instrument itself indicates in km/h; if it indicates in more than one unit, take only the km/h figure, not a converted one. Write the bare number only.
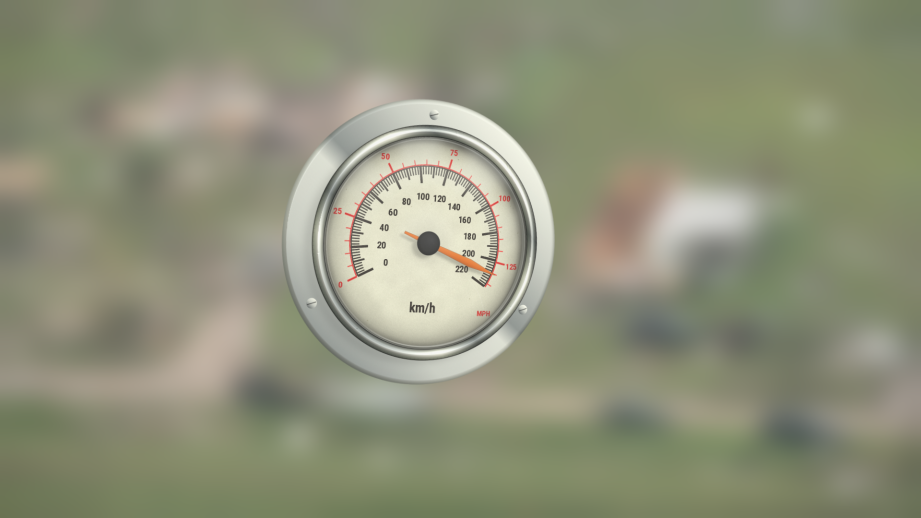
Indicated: 210
